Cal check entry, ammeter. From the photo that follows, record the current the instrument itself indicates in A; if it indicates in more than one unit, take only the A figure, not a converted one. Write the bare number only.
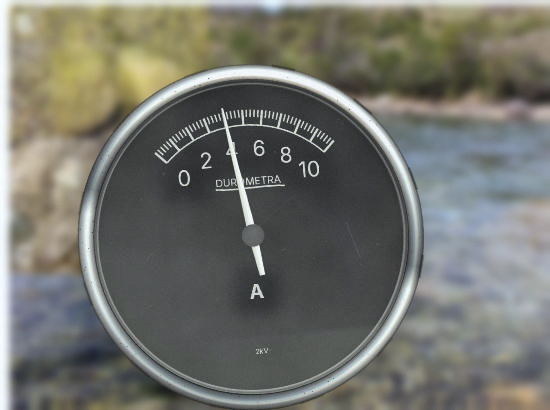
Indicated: 4
